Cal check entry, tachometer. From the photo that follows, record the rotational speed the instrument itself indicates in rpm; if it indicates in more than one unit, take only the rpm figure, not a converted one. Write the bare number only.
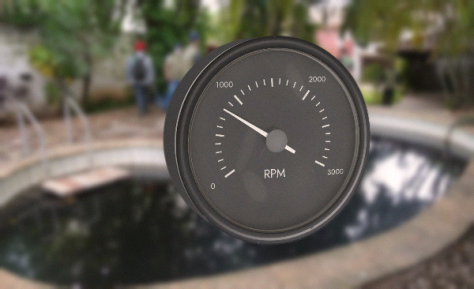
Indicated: 800
